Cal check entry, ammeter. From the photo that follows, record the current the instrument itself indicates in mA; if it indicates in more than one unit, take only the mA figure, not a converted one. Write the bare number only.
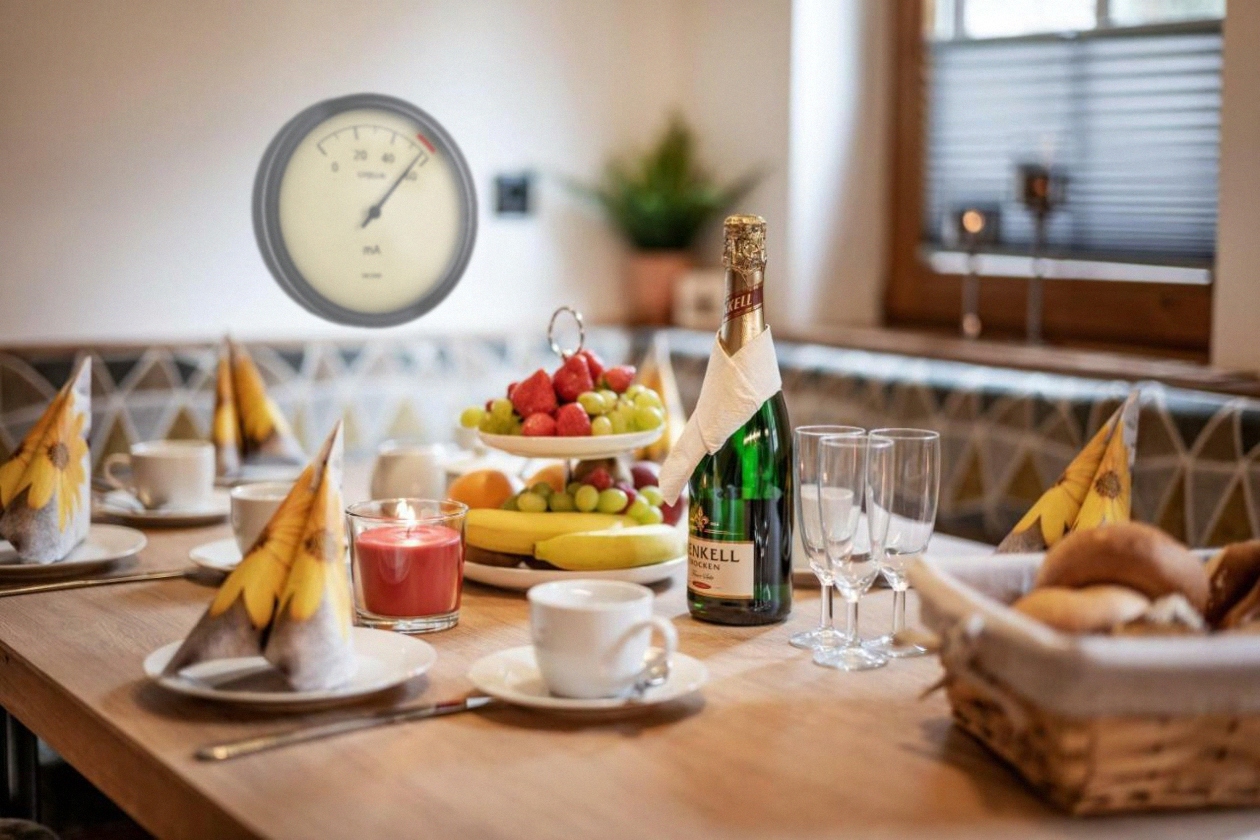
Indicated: 55
